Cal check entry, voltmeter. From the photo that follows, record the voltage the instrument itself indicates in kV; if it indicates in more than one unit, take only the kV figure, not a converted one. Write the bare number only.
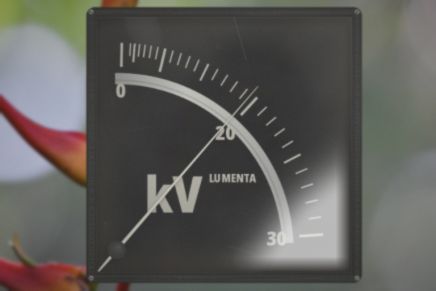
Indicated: 19.5
